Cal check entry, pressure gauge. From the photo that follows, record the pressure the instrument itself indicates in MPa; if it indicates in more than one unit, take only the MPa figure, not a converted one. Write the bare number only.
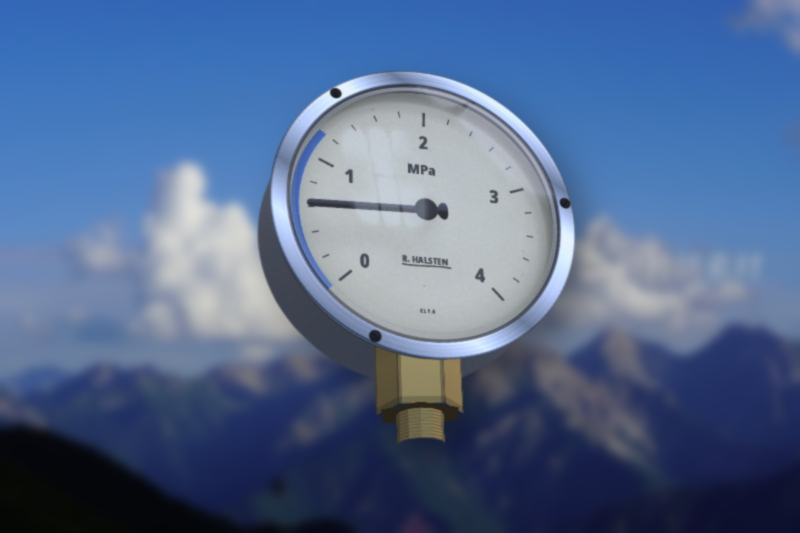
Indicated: 0.6
